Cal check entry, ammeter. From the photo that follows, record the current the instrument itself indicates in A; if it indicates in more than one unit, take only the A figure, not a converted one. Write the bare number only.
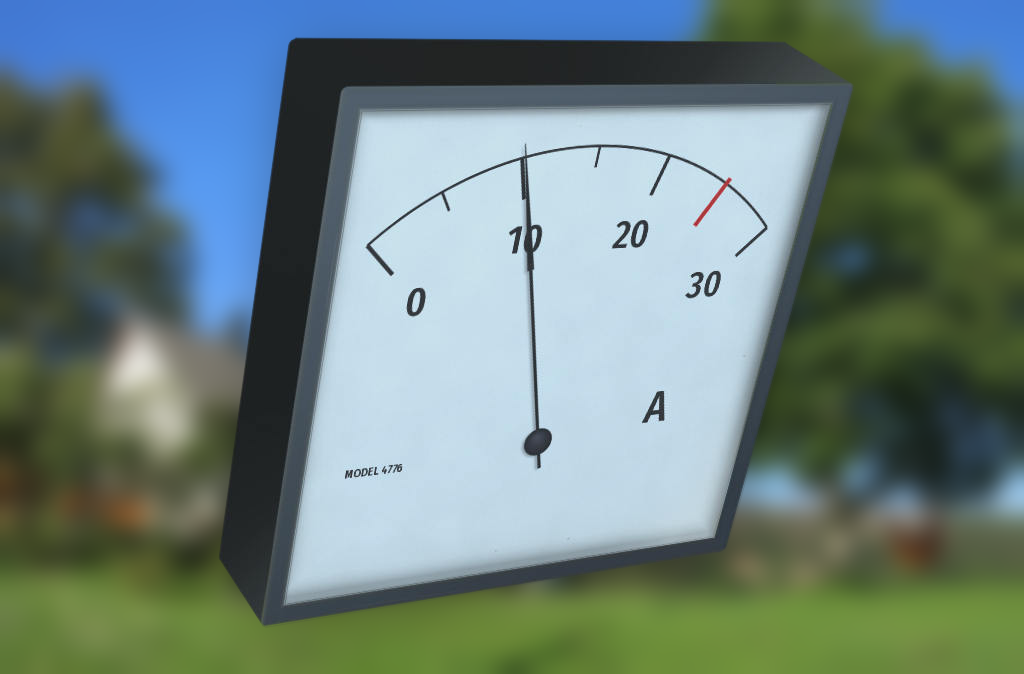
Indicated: 10
